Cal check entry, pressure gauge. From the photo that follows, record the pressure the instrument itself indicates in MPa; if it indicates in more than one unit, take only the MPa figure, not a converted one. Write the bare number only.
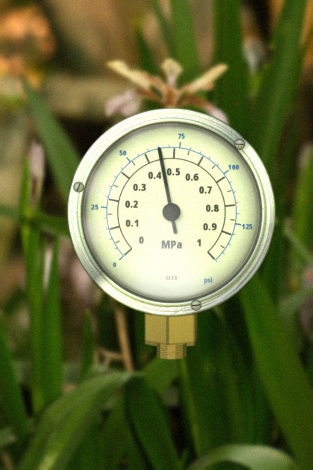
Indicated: 0.45
